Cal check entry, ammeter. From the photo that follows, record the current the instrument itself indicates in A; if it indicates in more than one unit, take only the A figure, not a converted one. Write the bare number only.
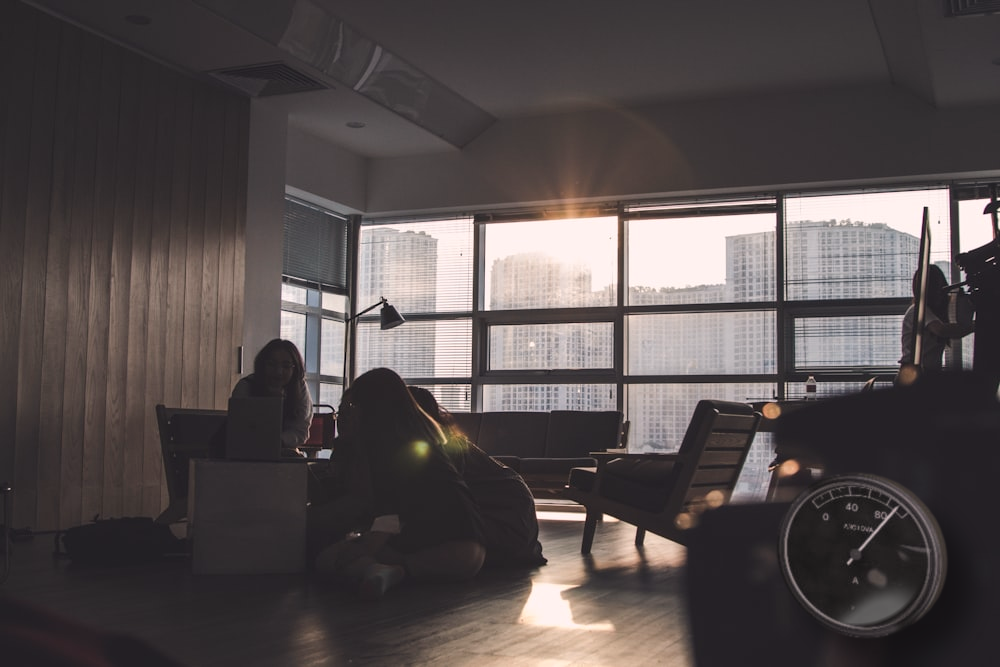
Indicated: 90
